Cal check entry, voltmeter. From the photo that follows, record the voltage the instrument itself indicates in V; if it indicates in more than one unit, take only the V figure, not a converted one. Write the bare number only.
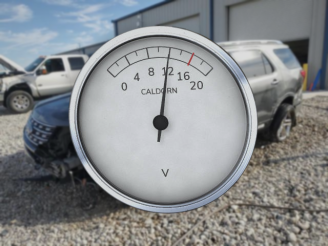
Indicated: 12
